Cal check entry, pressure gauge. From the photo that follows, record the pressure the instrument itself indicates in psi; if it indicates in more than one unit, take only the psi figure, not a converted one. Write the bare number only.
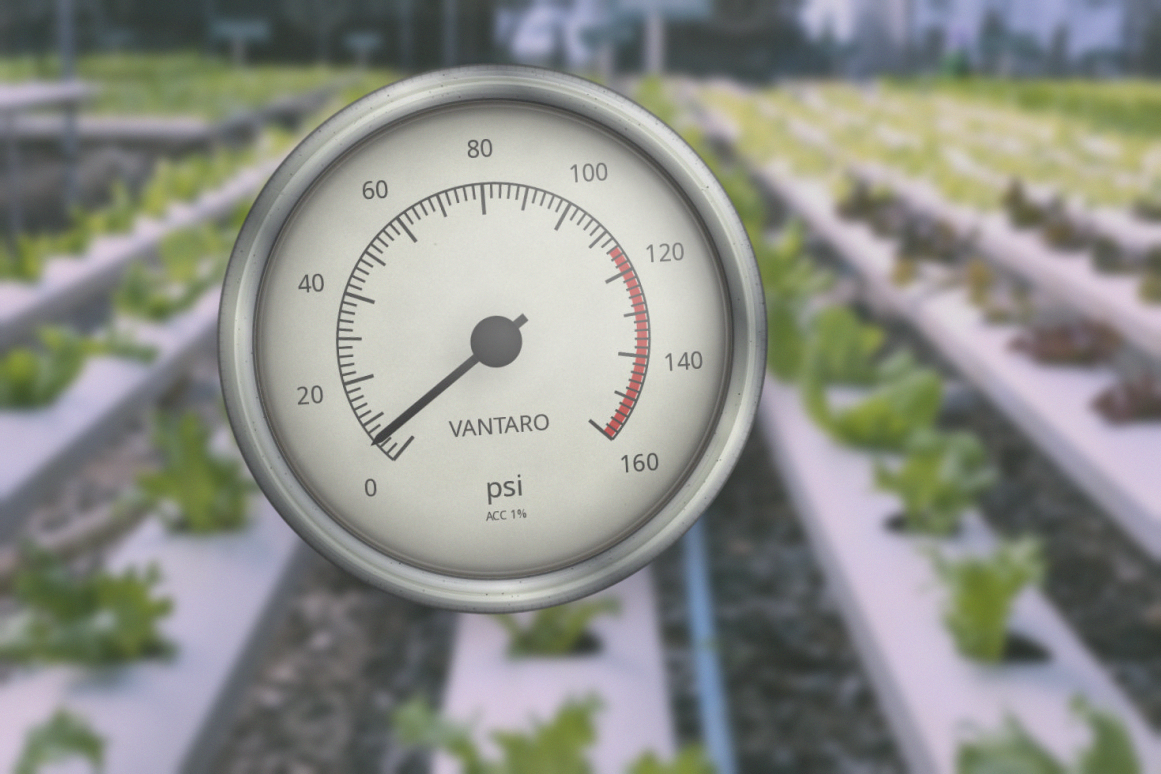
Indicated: 6
